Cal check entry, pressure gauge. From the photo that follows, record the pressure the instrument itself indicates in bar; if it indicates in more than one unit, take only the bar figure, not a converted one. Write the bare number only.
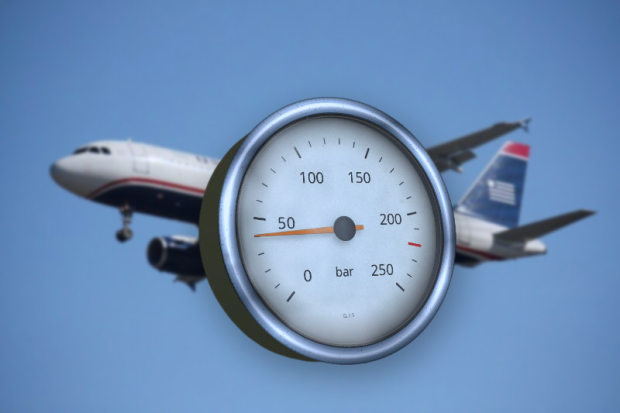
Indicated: 40
